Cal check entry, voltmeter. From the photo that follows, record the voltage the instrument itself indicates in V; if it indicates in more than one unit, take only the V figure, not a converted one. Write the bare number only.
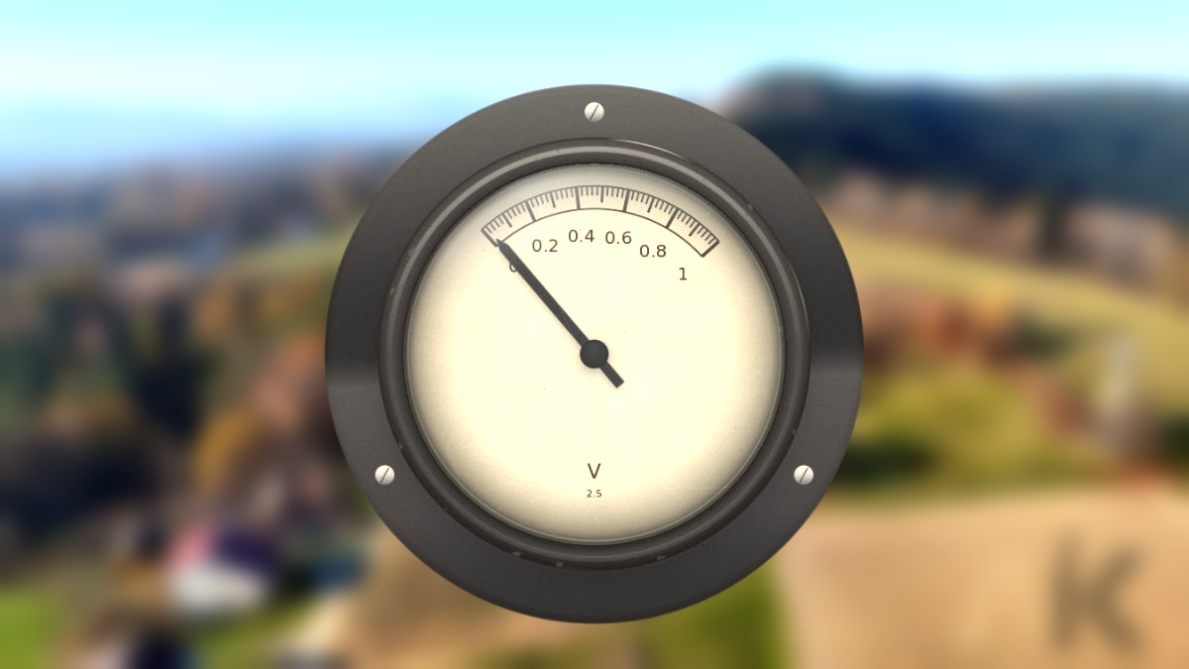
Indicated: 0.02
